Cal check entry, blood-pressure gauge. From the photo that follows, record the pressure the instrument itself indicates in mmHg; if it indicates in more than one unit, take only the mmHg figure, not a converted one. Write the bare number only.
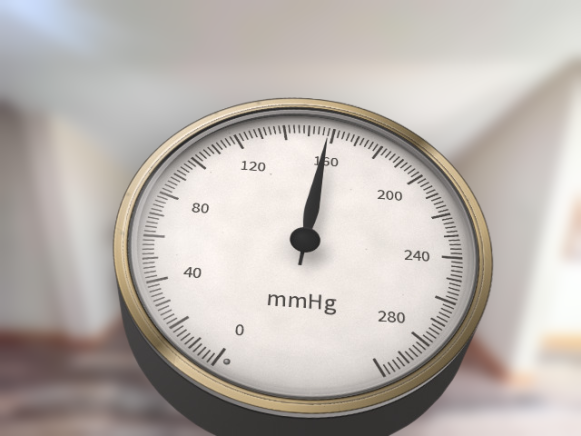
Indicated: 158
